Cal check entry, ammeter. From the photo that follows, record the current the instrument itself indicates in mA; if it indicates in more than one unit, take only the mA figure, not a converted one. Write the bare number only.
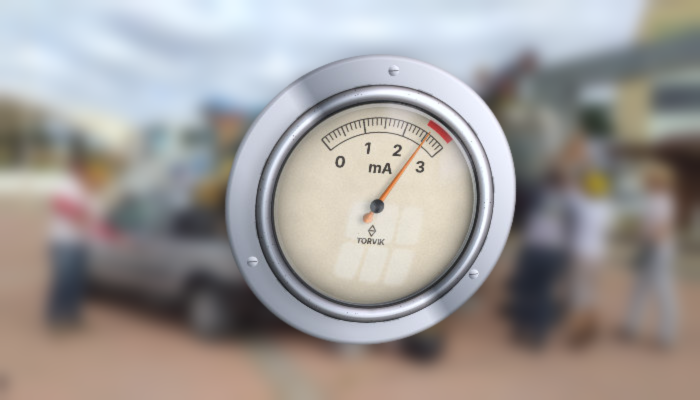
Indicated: 2.5
